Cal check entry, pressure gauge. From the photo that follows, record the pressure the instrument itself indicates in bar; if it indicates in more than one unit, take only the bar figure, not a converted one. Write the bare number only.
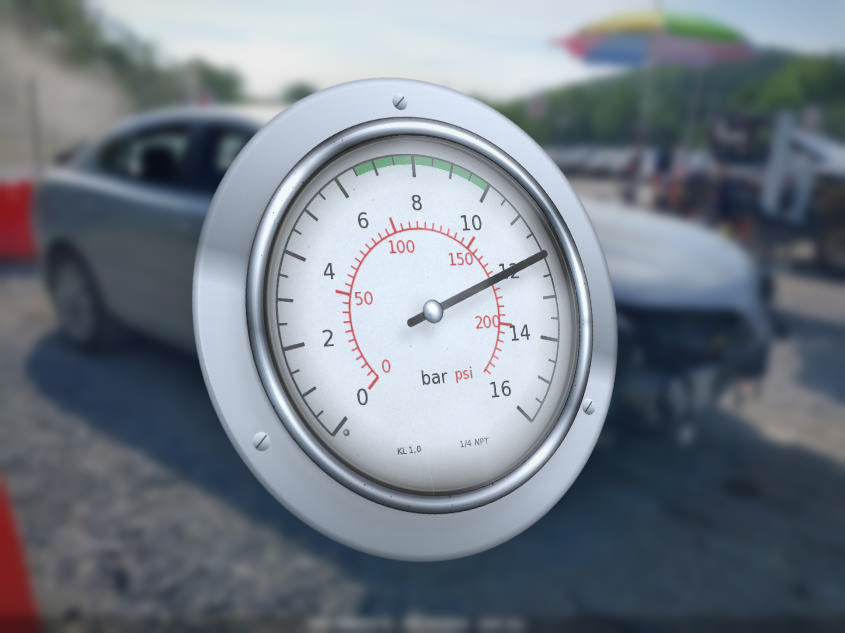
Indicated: 12
